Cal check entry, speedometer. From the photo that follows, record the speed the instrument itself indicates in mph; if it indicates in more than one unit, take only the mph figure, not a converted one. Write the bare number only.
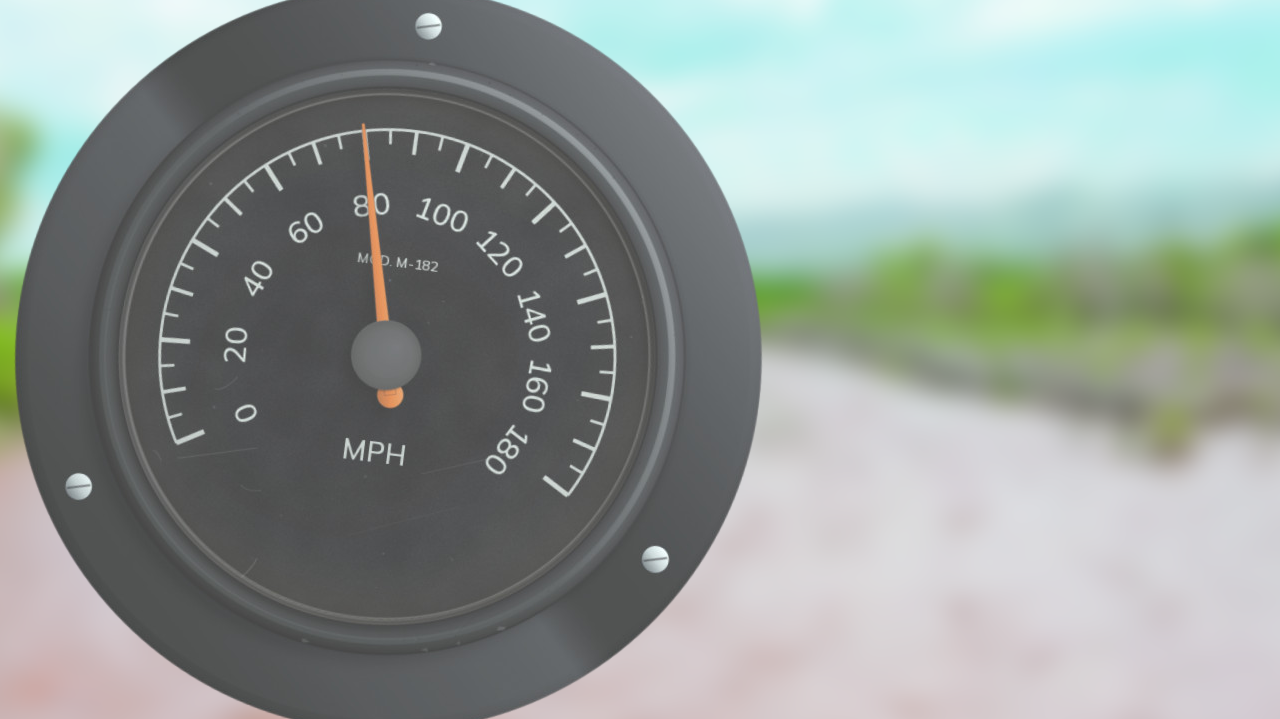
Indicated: 80
